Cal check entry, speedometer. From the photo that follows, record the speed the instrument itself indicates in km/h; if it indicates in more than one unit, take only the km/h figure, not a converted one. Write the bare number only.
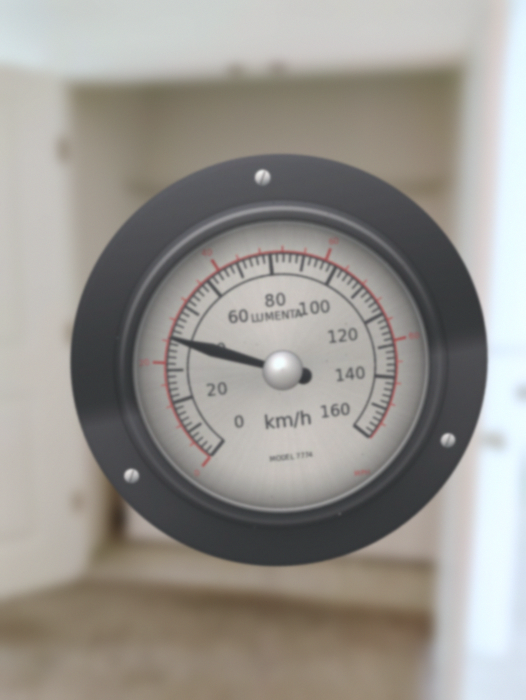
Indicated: 40
